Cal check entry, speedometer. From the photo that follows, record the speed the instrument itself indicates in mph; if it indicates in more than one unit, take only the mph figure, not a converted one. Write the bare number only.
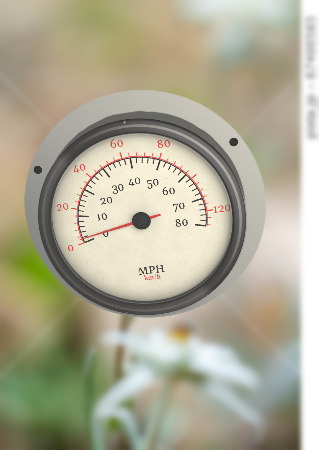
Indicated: 2
